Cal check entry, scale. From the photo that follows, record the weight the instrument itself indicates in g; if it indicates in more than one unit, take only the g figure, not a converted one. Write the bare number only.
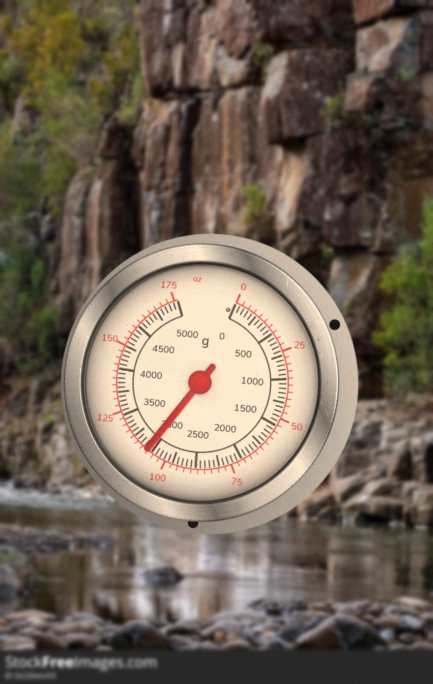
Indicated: 3050
